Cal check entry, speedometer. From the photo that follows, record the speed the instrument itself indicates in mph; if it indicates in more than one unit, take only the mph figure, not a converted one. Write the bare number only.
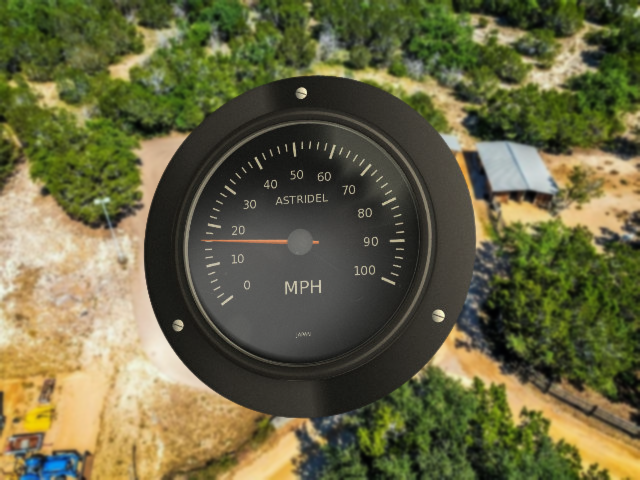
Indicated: 16
